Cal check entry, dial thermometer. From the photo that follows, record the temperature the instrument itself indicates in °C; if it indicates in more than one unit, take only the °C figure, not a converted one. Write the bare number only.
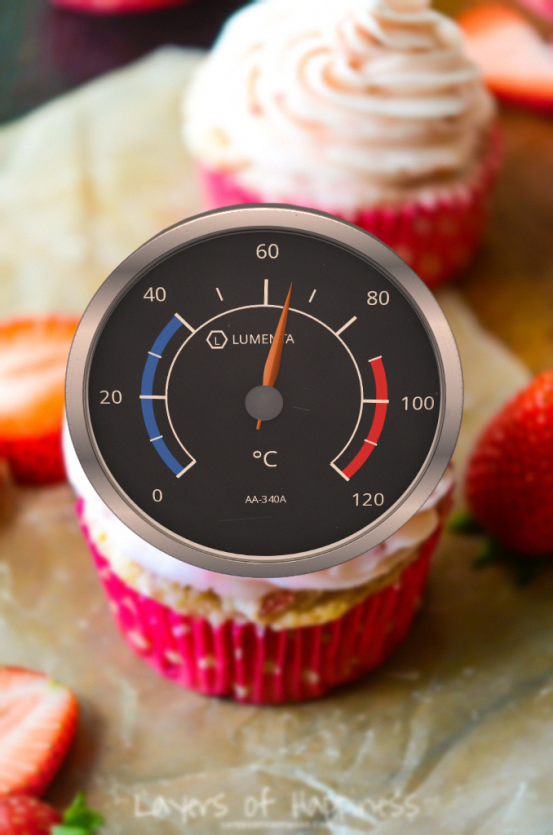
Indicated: 65
